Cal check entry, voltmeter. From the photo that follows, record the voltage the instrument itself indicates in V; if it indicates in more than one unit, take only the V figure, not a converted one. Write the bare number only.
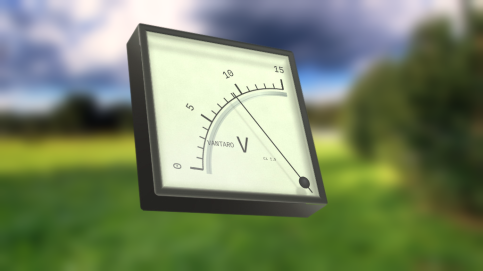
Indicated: 9
